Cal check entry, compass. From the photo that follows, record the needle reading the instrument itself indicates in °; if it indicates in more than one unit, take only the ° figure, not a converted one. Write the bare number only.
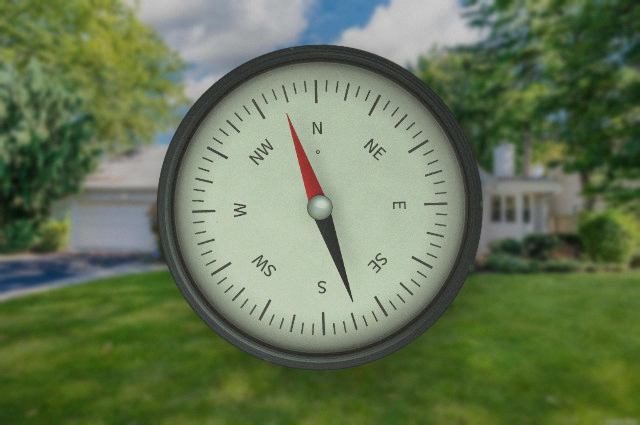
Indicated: 342.5
